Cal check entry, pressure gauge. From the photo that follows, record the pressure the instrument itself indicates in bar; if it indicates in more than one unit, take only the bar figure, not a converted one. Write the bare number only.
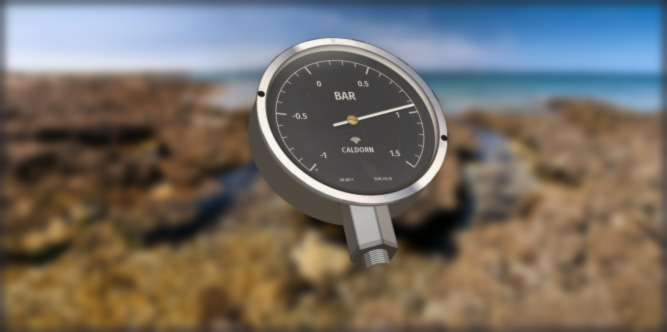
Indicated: 0.95
